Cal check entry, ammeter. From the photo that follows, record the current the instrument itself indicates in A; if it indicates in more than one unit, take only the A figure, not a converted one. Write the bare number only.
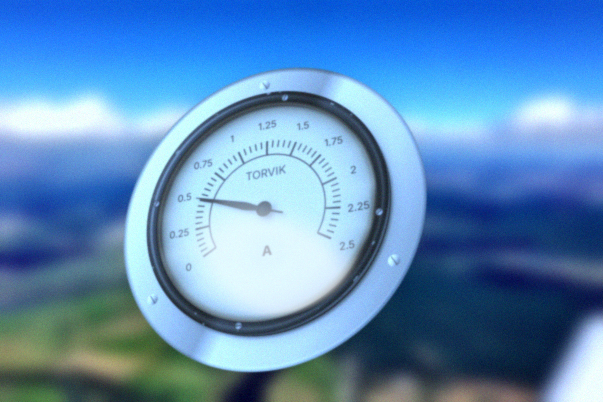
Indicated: 0.5
